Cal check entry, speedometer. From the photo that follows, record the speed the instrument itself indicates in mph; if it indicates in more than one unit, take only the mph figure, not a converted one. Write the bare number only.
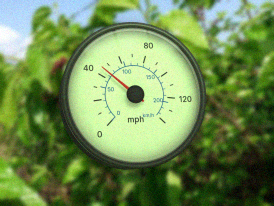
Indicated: 45
